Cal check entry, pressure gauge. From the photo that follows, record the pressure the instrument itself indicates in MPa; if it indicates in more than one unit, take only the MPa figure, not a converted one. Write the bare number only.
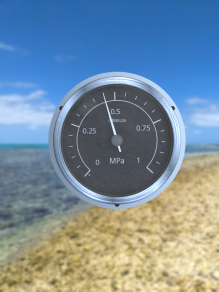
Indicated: 0.45
